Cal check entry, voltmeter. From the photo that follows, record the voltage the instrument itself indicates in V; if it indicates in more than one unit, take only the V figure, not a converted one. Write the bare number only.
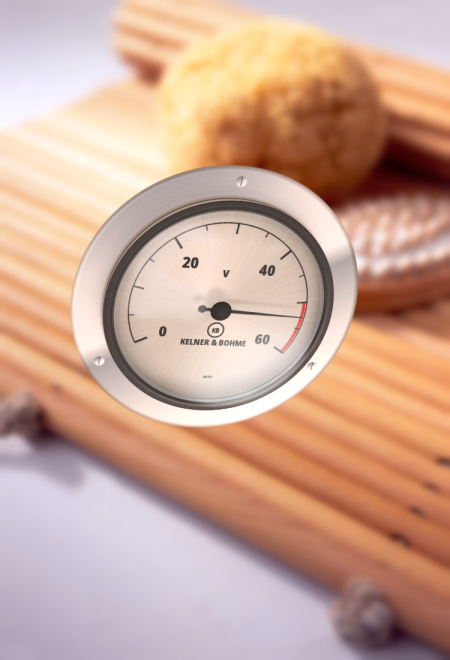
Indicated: 52.5
